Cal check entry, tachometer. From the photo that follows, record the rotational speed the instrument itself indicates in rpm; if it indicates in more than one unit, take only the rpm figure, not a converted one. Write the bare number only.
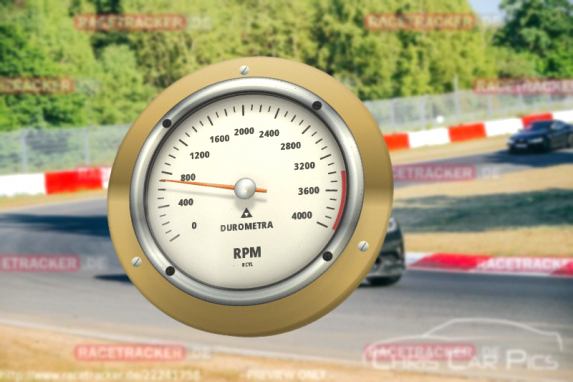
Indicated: 700
